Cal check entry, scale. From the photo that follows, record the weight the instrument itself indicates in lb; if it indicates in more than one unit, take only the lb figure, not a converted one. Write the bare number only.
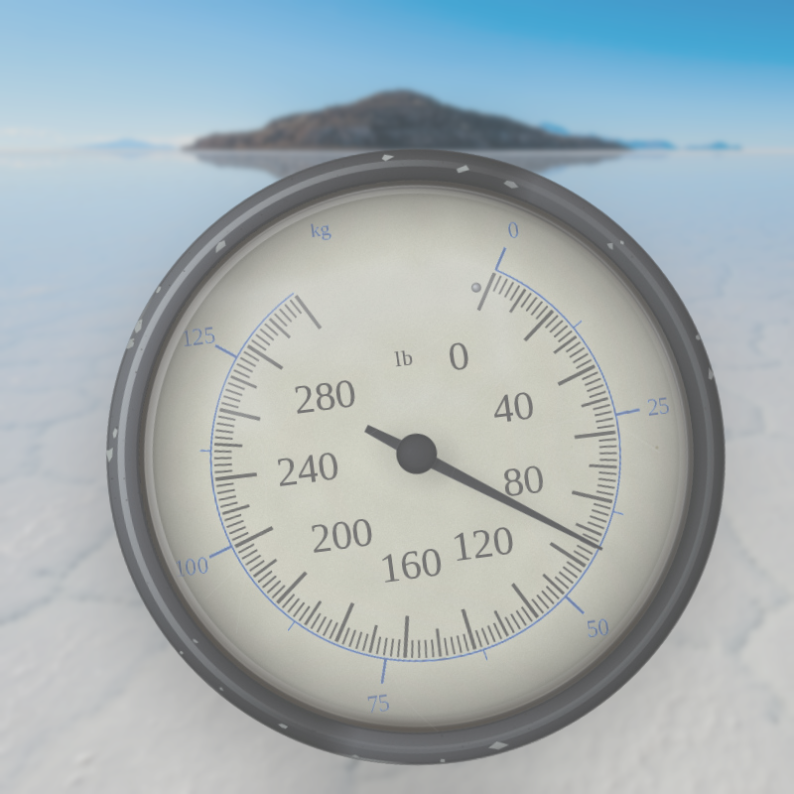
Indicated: 94
